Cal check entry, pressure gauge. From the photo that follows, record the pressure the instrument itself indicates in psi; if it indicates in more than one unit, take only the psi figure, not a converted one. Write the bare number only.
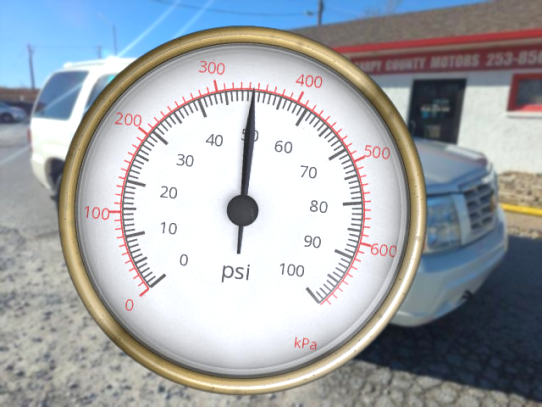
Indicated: 50
